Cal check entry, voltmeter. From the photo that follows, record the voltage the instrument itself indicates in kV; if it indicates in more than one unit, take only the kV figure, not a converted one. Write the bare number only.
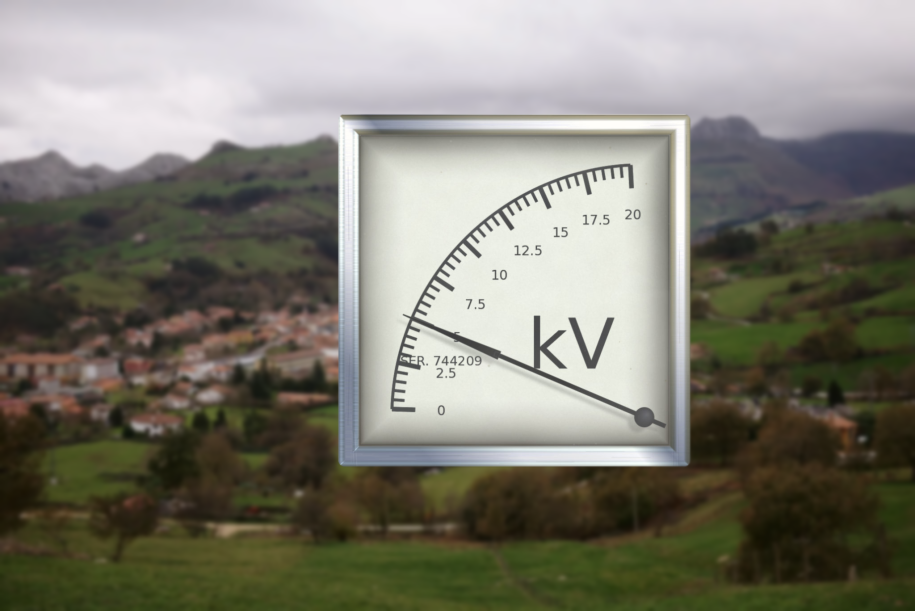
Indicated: 5
